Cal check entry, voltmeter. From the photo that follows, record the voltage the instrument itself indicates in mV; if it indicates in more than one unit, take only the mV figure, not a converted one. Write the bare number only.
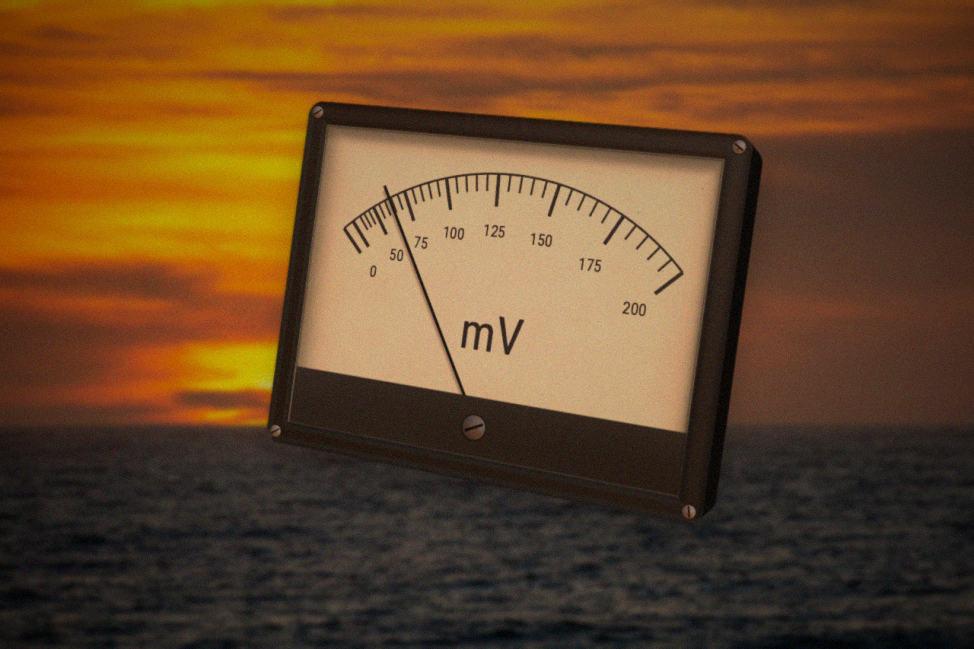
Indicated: 65
